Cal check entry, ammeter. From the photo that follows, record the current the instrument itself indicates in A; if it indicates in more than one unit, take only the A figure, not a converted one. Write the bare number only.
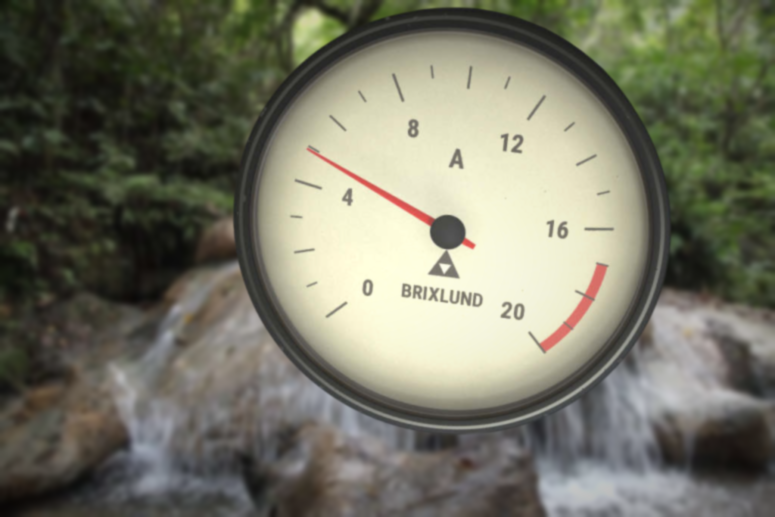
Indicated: 5
